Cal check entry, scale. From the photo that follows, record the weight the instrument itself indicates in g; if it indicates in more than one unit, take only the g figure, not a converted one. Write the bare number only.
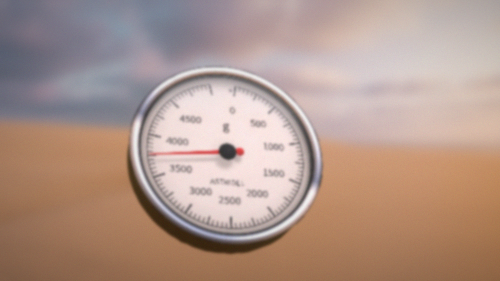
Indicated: 3750
